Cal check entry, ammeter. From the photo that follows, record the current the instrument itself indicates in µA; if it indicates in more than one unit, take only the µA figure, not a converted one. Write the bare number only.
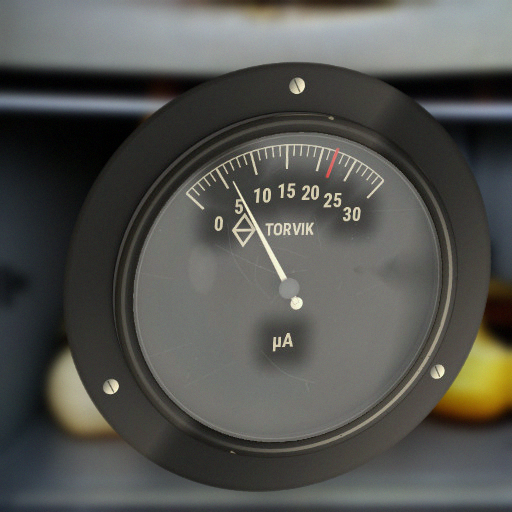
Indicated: 6
